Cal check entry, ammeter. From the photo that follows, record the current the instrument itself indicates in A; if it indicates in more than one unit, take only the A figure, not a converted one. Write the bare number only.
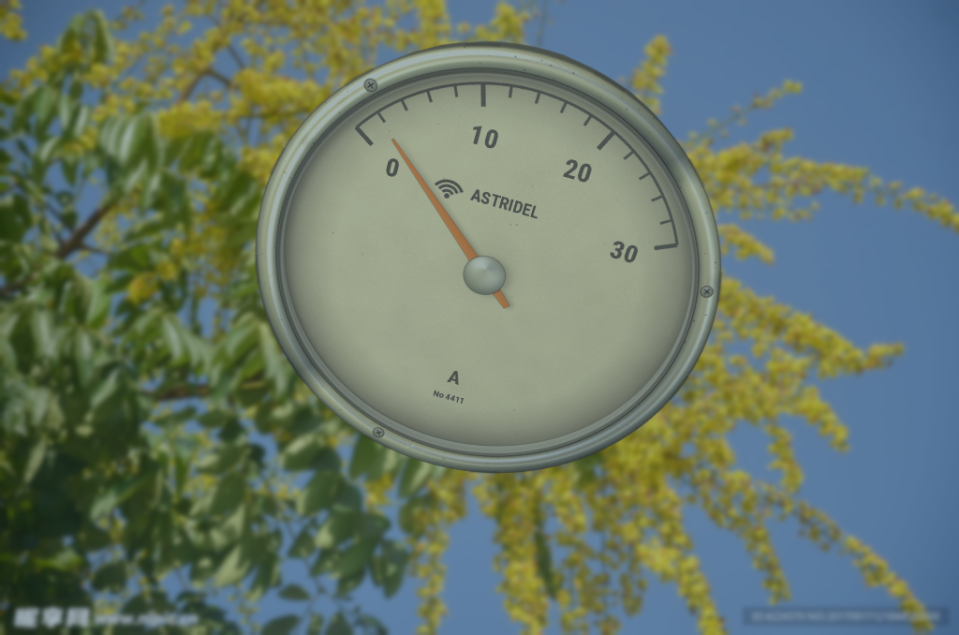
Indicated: 2
